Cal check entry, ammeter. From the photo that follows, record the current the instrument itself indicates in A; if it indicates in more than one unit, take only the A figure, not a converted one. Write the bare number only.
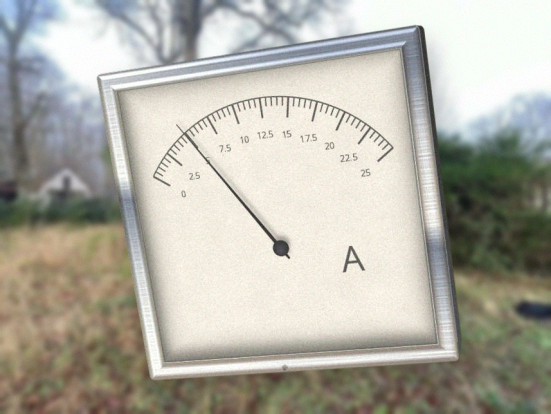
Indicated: 5
